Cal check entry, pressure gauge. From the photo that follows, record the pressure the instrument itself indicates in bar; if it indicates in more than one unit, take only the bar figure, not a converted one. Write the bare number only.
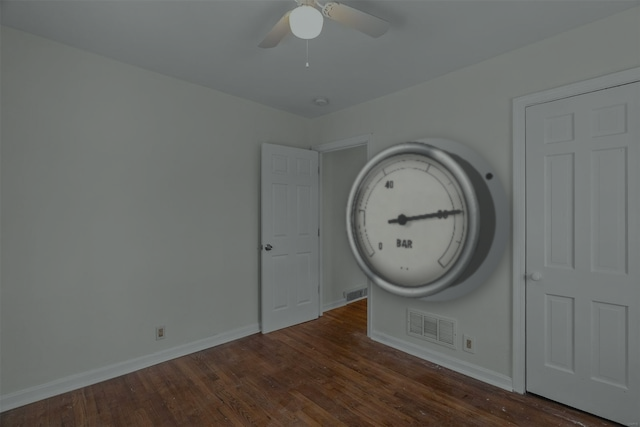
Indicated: 80
